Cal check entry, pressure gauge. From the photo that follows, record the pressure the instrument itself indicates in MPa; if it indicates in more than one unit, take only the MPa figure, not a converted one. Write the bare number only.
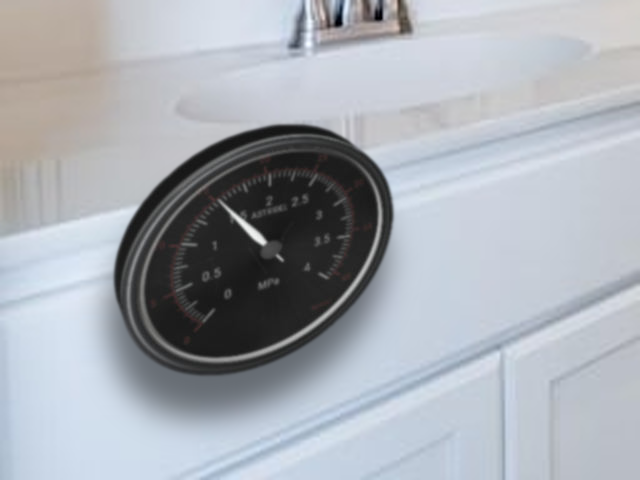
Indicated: 1.5
